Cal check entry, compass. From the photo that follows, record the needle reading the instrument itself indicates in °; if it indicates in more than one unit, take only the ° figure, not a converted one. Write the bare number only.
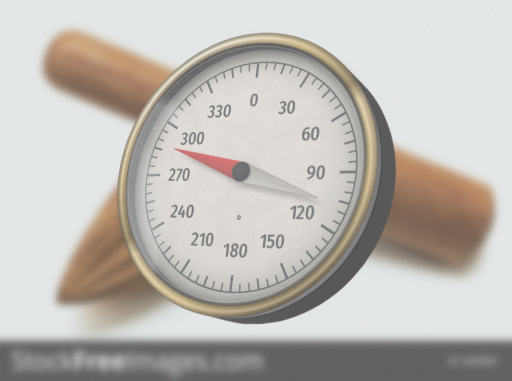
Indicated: 287.5
